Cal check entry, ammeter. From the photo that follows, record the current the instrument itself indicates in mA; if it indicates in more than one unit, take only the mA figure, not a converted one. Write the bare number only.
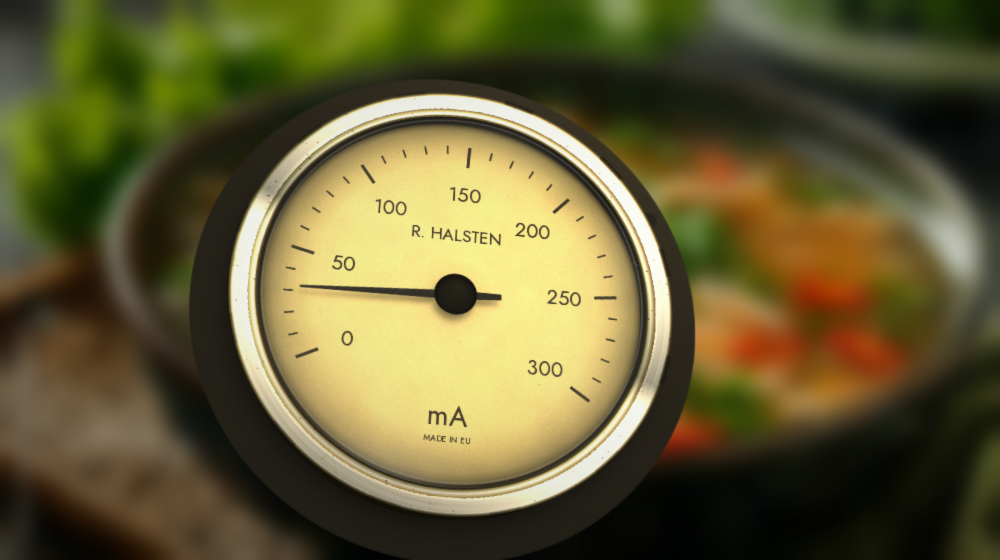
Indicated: 30
